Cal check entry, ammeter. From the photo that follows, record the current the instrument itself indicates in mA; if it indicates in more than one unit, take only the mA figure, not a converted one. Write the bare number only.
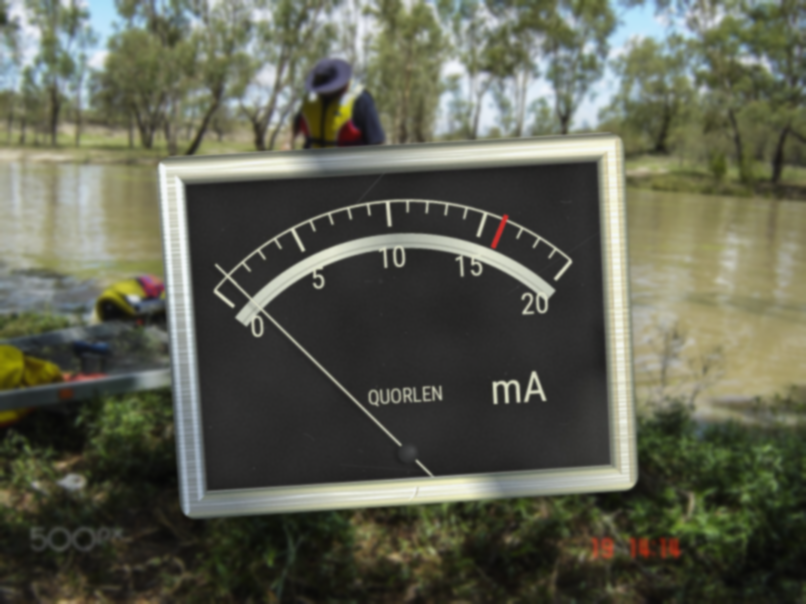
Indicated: 1
